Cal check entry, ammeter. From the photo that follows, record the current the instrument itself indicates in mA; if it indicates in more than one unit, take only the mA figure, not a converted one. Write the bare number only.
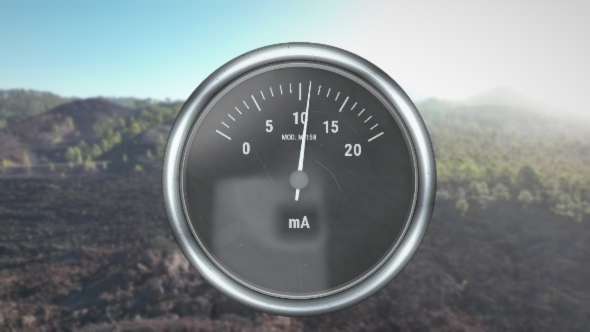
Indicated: 11
